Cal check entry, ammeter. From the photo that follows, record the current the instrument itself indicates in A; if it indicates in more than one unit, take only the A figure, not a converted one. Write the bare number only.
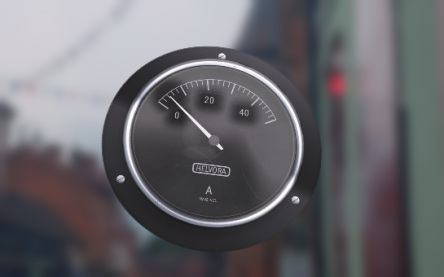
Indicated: 4
